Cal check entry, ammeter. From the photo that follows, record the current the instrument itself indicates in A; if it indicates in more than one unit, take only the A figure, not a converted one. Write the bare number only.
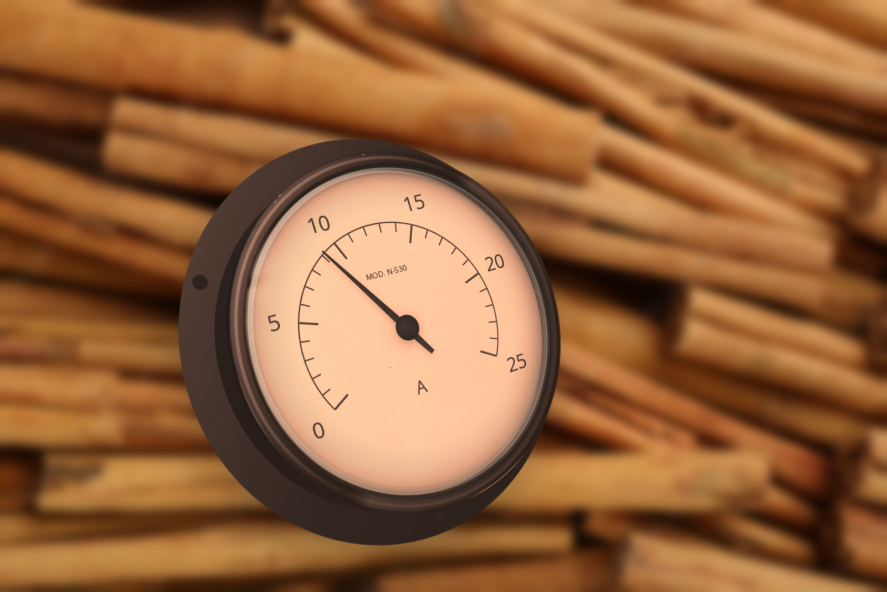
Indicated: 9
